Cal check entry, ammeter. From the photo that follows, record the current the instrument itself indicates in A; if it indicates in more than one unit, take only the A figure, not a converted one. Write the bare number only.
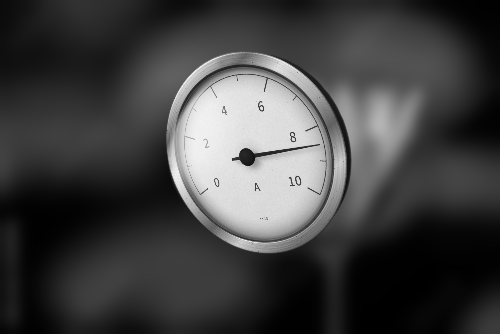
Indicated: 8.5
